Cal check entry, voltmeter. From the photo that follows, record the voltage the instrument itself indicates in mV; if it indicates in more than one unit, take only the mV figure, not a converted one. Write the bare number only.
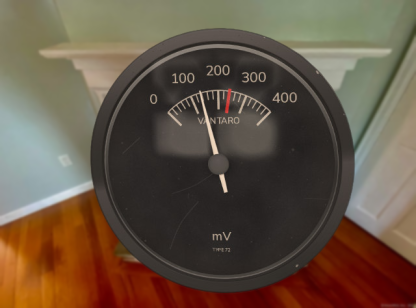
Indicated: 140
